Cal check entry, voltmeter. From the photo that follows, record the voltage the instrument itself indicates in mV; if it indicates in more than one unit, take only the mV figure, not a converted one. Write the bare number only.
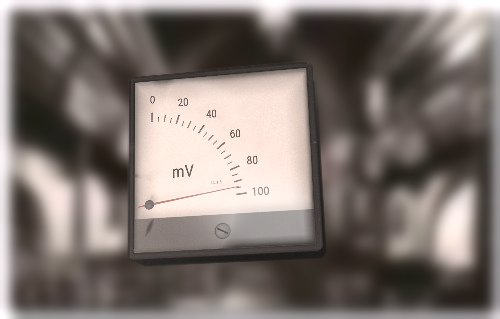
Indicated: 95
